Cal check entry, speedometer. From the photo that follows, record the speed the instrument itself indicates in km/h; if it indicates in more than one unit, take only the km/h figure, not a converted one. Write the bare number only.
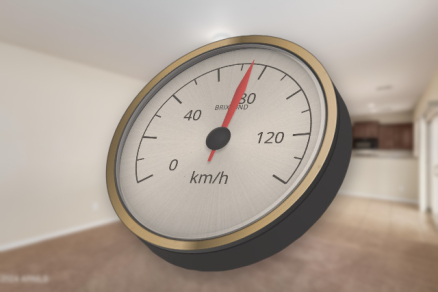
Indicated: 75
